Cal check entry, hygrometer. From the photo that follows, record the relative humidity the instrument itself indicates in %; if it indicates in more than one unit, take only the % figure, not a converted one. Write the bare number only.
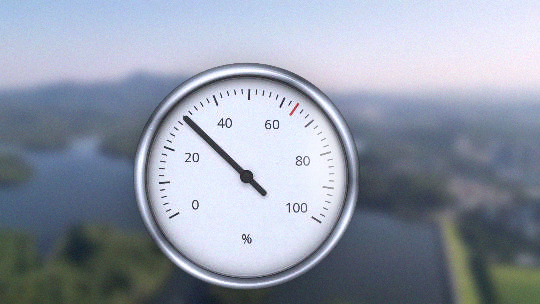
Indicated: 30
